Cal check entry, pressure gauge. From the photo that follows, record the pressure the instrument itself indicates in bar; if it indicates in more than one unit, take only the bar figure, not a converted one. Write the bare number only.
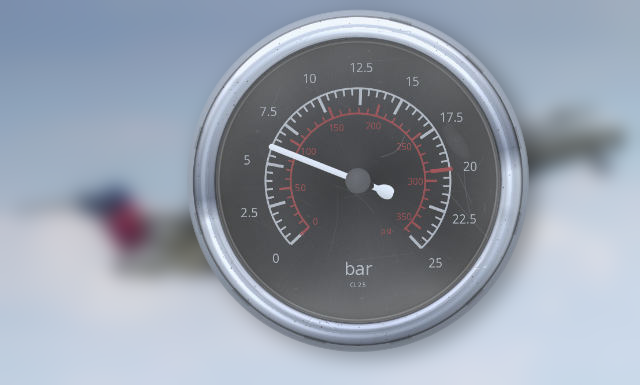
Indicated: 6
